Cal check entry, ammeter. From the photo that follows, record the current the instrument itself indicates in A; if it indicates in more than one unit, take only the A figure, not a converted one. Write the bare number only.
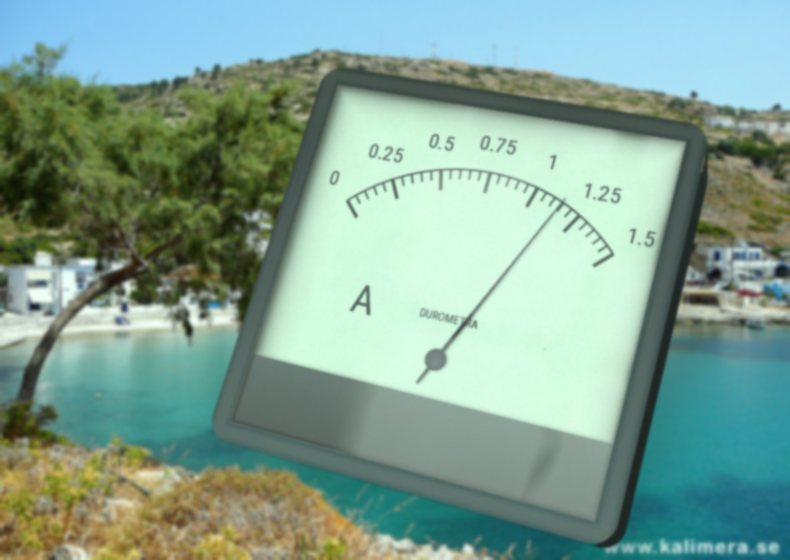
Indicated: 1.15
